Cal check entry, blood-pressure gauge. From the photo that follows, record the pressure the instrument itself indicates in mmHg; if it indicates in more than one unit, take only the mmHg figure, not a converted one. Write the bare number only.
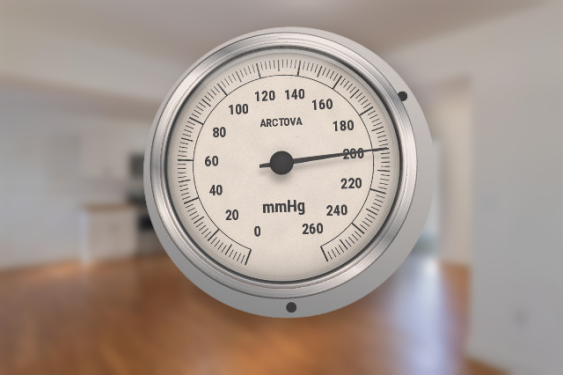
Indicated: 200
